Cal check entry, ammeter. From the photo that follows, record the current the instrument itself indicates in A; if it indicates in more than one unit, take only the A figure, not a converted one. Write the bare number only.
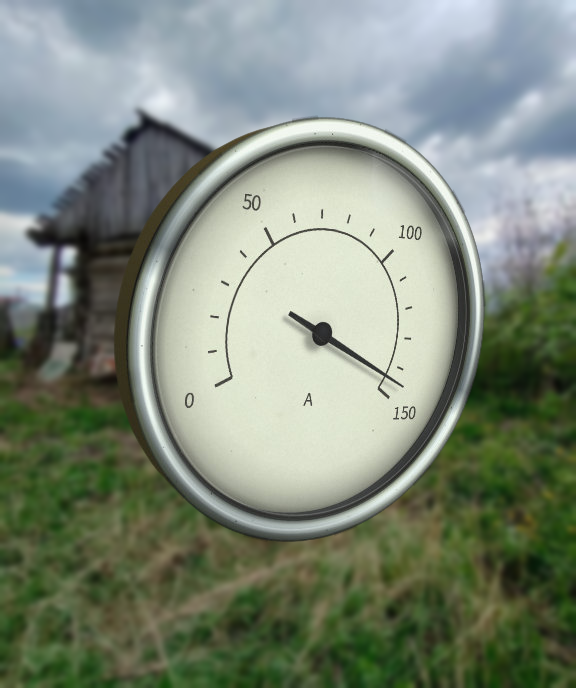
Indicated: 145
